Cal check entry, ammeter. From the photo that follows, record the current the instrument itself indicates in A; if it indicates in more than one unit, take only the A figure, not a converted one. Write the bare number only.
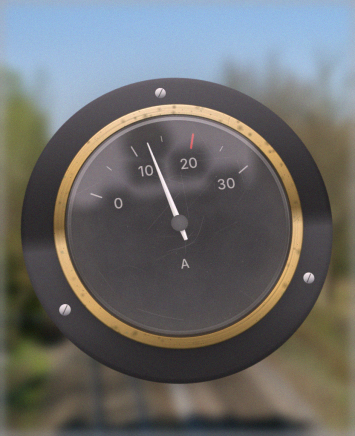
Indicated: 12.5
